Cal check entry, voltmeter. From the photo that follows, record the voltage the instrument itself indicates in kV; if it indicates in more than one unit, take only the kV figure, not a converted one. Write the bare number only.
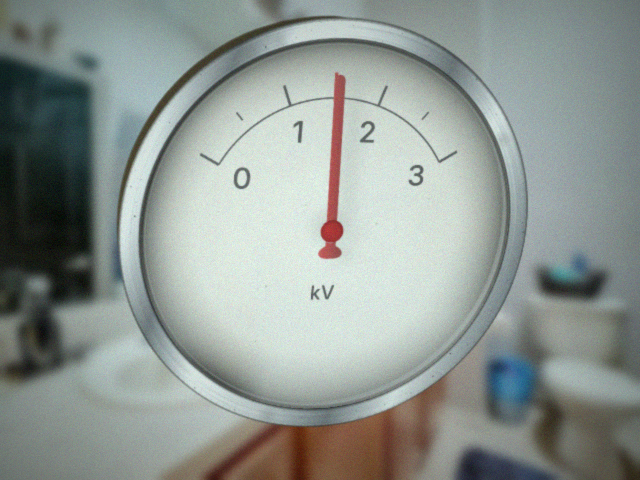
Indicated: 1.5
